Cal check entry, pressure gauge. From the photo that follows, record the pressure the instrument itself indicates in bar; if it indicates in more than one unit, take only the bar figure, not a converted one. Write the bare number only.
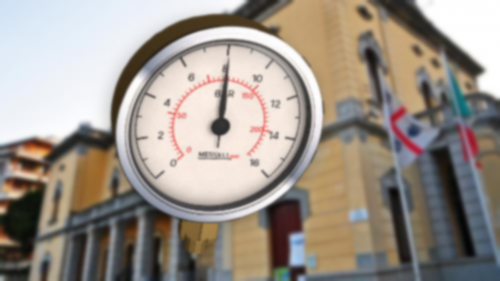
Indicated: 8
